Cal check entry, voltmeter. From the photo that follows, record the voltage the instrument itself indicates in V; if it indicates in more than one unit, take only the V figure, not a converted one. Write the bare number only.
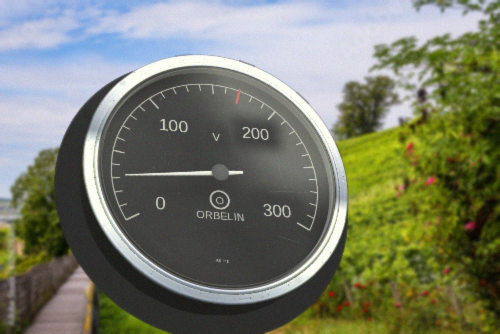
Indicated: 30
